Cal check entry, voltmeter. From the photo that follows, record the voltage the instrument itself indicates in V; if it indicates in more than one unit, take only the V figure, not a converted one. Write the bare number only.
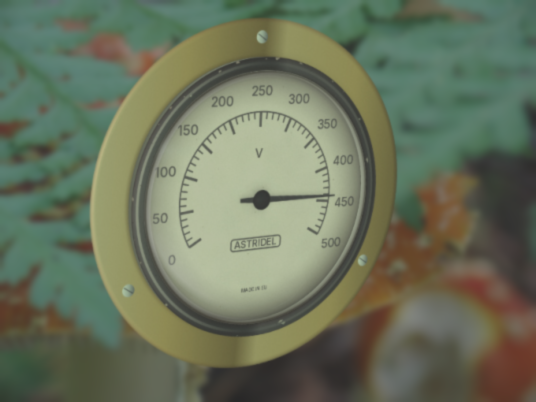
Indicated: 440
